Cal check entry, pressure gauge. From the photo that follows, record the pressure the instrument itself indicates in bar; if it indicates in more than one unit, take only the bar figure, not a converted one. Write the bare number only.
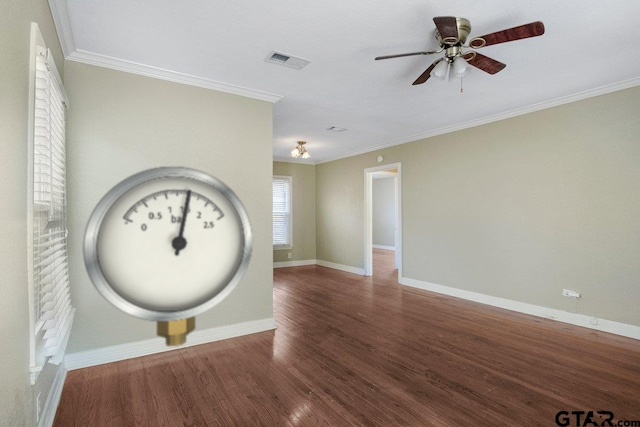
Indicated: 1.5
